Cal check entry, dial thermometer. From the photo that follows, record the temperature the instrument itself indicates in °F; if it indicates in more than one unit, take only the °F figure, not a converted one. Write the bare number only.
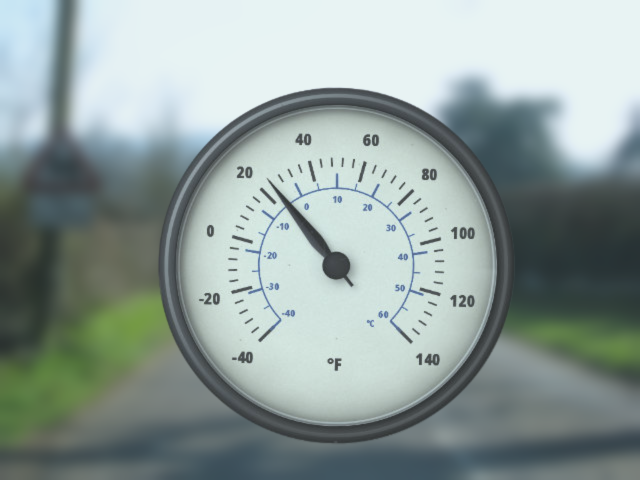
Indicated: 24
